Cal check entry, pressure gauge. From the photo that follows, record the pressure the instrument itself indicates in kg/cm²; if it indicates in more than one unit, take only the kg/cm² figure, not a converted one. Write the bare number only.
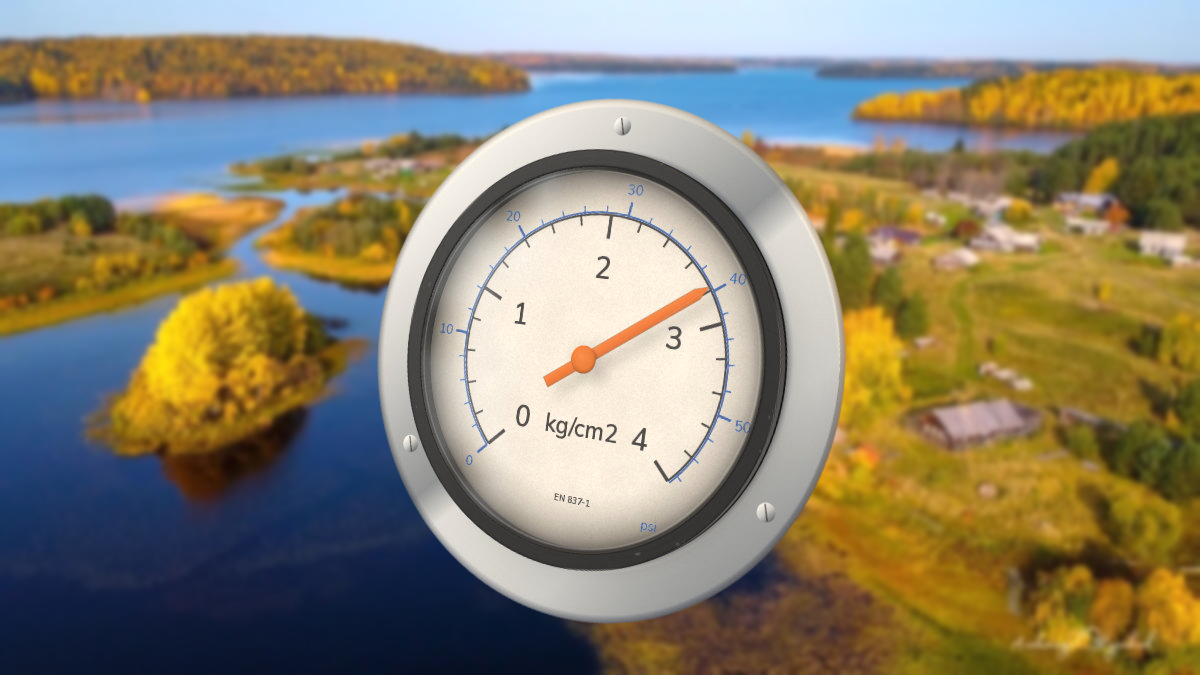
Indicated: 2.8
